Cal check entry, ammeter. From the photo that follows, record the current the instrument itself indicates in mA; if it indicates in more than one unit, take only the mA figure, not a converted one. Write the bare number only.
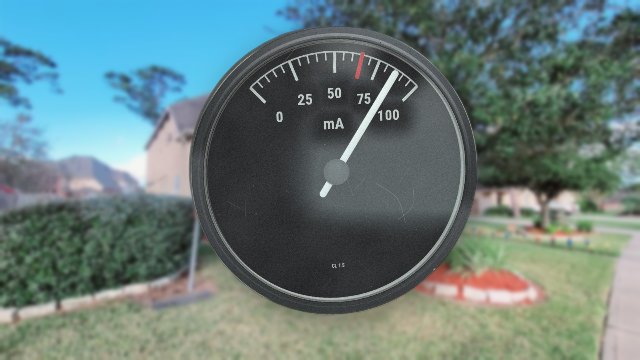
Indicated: 85
